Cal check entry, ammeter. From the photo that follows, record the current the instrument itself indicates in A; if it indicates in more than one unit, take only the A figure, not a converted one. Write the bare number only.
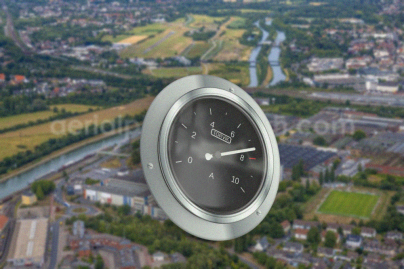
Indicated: 7.5
